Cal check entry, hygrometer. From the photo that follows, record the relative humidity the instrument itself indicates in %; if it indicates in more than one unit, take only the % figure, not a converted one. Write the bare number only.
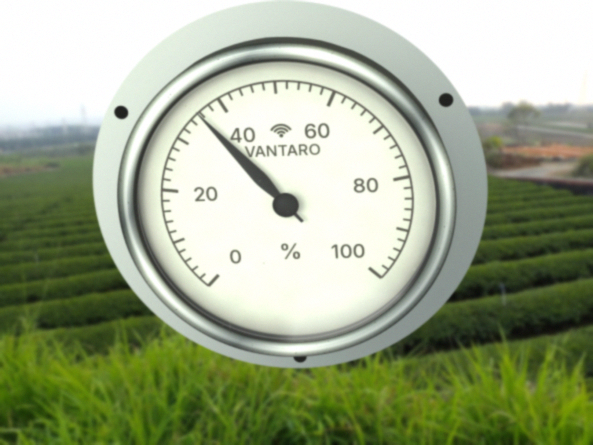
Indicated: 36
